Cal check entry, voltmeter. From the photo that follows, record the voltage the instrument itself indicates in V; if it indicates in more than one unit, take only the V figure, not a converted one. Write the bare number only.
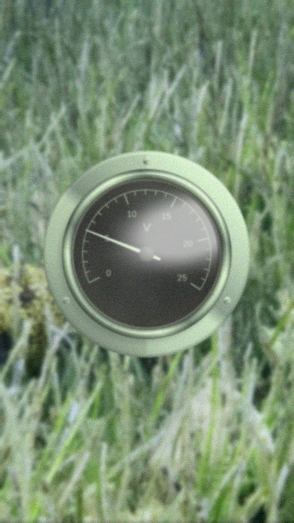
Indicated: 5
